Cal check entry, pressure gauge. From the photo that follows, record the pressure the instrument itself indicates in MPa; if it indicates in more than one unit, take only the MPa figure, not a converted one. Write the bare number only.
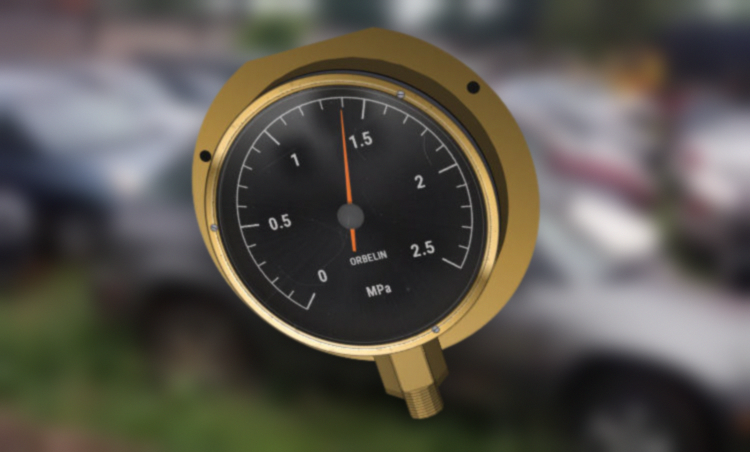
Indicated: 1.4
